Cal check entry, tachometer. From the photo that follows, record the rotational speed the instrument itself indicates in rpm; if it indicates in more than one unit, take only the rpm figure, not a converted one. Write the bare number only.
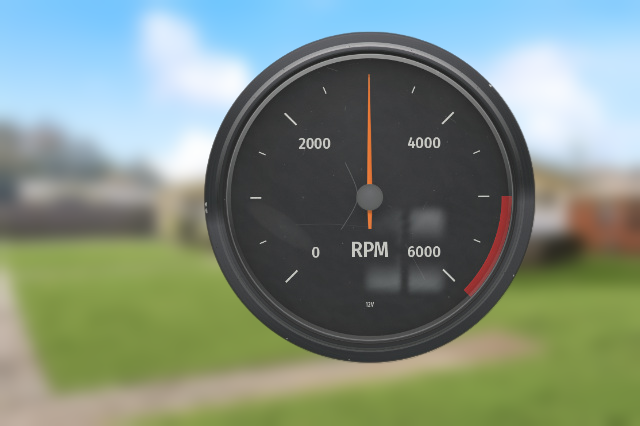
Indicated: 3000
